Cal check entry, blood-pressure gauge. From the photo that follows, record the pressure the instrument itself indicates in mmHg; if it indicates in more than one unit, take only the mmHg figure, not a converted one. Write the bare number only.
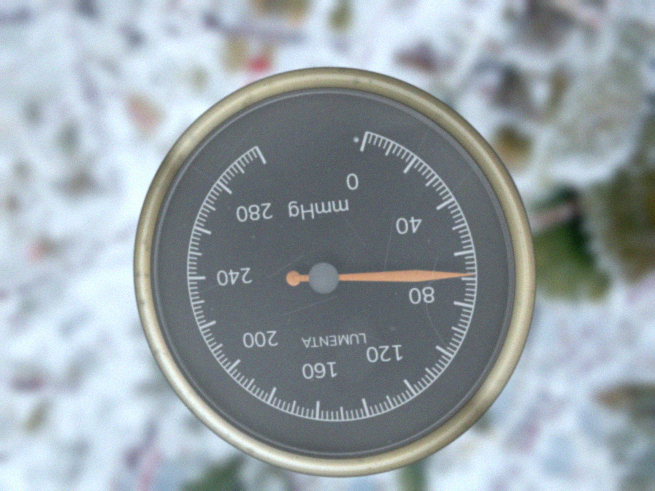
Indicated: 68
